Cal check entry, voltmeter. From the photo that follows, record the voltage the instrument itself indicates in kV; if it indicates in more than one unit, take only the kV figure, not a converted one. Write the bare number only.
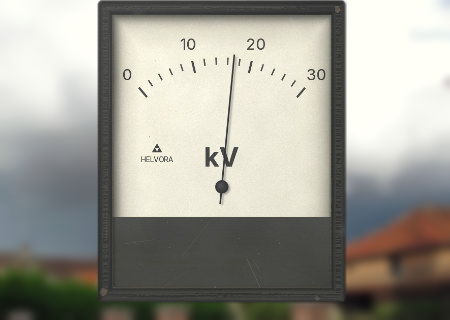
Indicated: 17
